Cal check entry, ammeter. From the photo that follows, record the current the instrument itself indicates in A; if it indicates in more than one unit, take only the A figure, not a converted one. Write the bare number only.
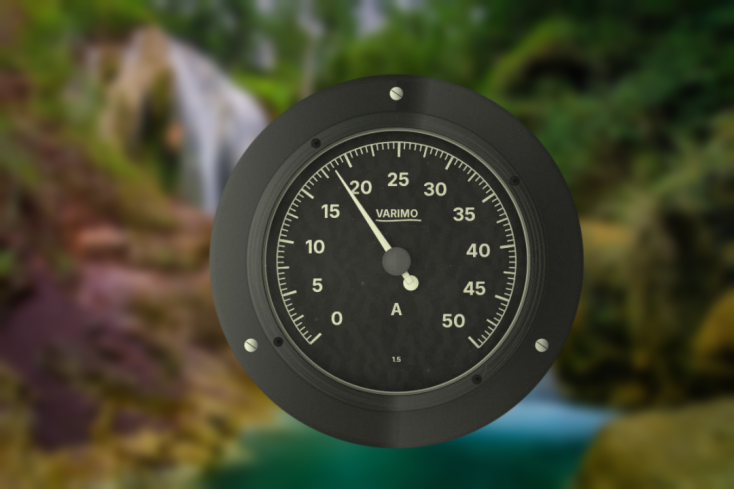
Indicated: 18.5
